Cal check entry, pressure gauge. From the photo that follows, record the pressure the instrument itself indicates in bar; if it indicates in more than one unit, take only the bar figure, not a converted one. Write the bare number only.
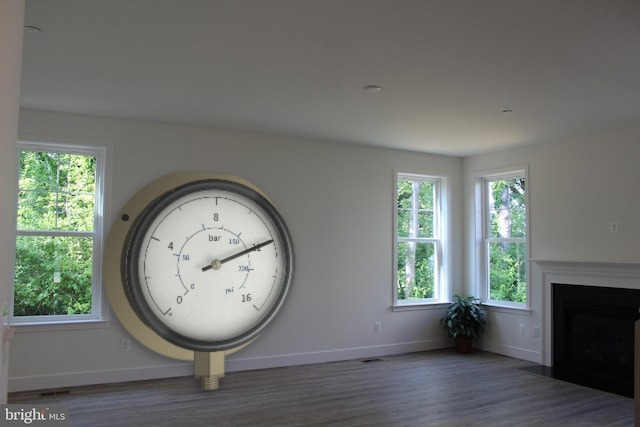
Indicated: 12
